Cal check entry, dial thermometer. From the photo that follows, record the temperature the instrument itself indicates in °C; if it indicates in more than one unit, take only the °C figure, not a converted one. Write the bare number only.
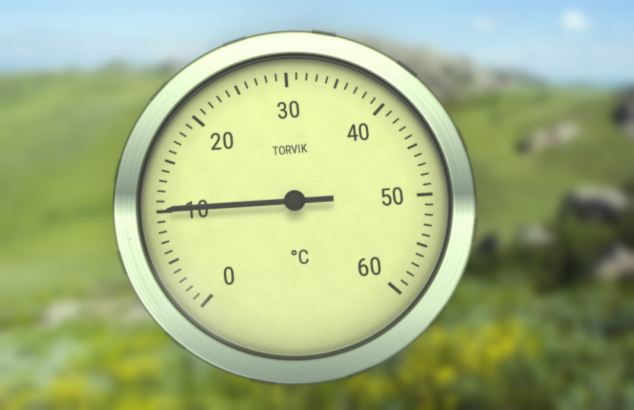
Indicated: 10
